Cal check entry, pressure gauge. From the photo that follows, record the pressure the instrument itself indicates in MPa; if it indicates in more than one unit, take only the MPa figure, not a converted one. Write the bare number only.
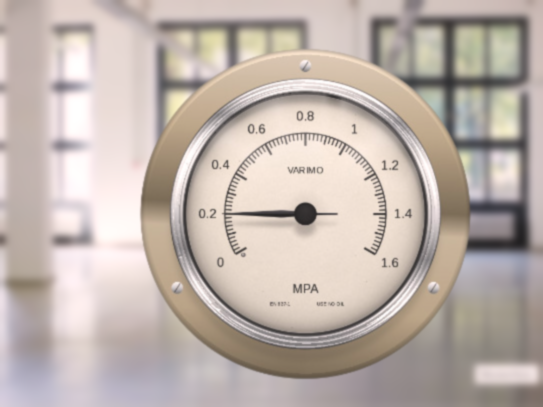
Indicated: 0.2
